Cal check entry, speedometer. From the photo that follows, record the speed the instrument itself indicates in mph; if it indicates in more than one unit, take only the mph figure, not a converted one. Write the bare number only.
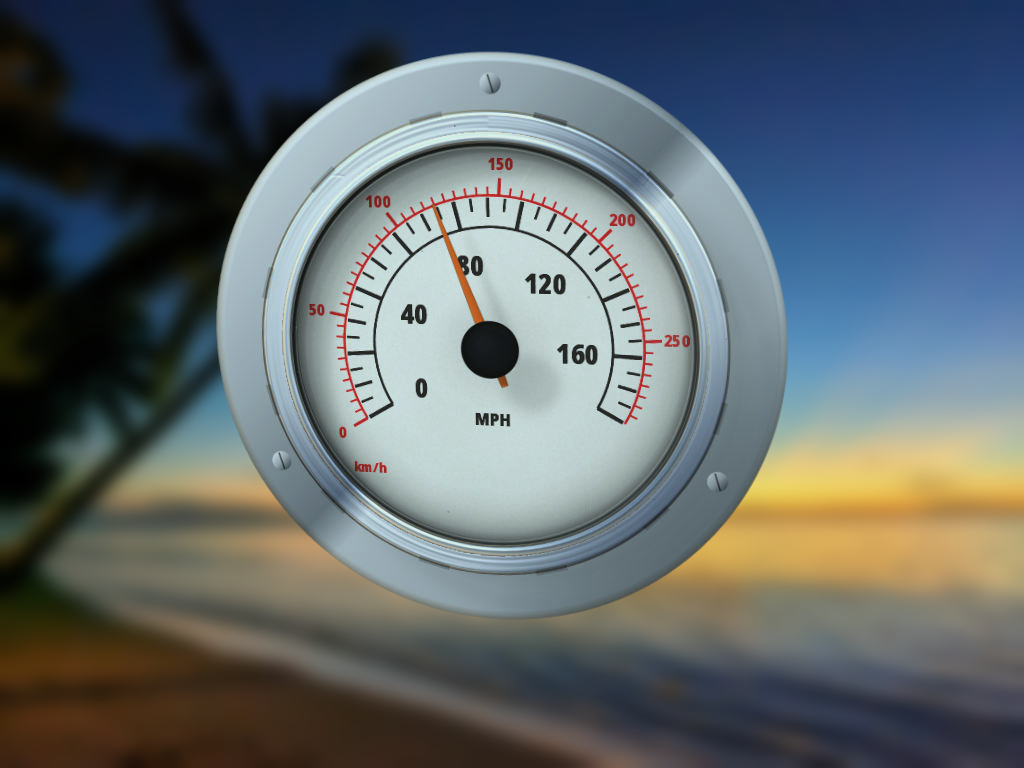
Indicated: 75
